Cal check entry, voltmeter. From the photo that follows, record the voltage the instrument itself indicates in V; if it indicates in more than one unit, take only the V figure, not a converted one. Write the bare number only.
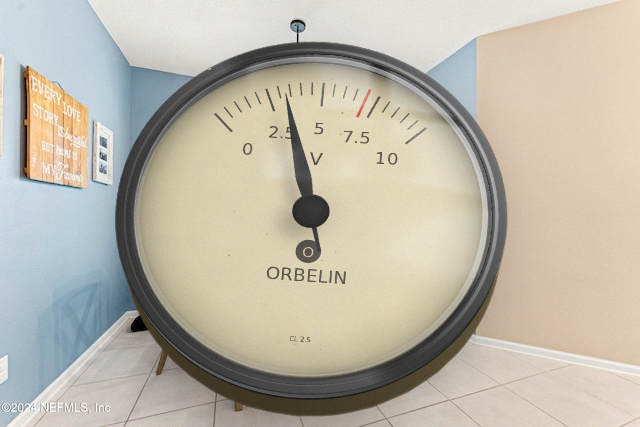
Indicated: 3.25
